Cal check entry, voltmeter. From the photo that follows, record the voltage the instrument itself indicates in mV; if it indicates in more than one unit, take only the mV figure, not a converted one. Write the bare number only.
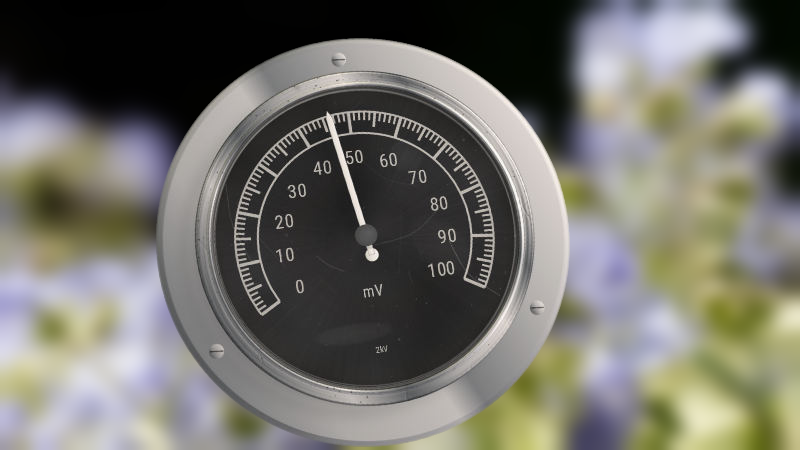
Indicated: 46
